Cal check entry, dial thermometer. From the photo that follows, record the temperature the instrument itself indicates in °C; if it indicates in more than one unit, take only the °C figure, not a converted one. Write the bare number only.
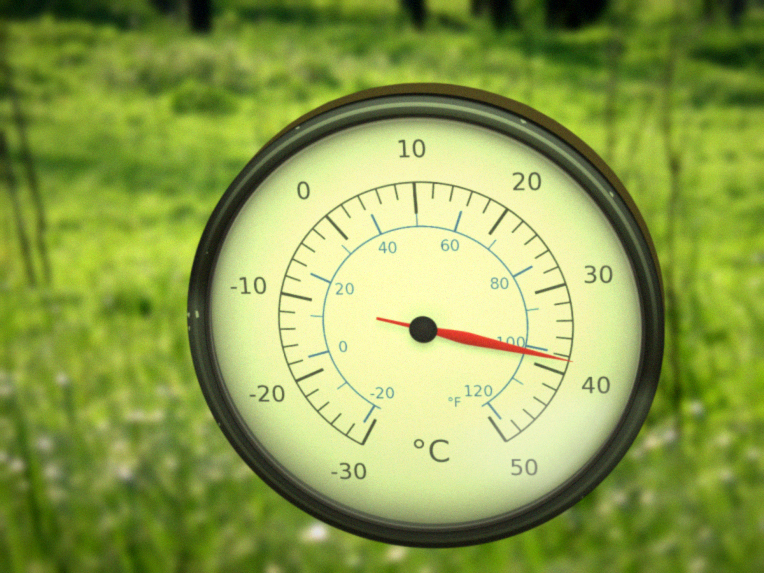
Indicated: 38
